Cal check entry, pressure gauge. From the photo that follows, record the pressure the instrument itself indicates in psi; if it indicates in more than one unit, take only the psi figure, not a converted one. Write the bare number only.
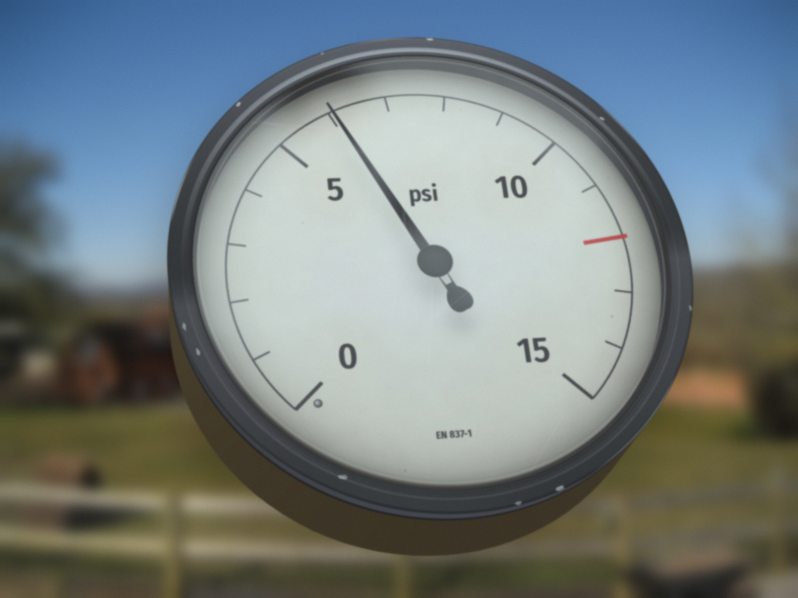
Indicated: 6
